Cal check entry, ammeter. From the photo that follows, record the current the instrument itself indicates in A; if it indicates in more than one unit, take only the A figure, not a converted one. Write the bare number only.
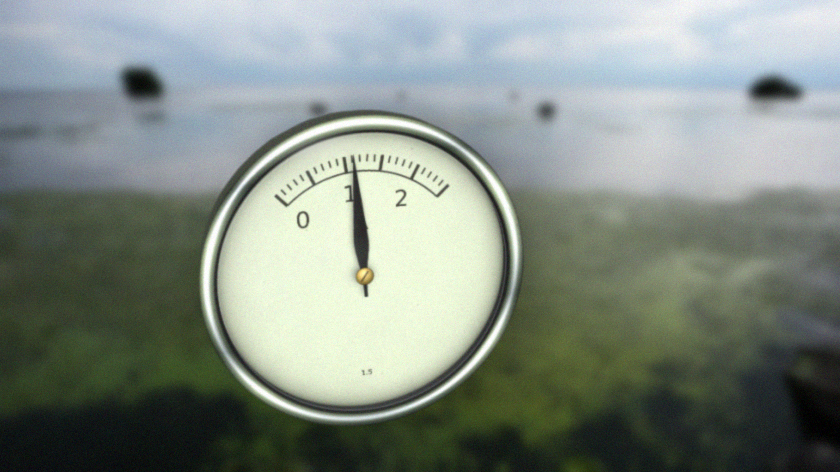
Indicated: 1.1
